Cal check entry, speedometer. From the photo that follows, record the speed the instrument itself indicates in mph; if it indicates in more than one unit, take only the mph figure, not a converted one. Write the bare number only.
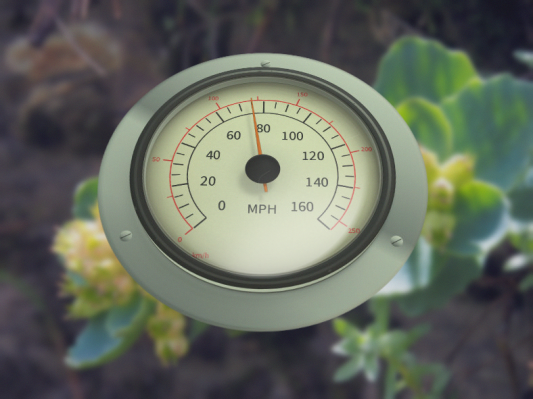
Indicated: 75
